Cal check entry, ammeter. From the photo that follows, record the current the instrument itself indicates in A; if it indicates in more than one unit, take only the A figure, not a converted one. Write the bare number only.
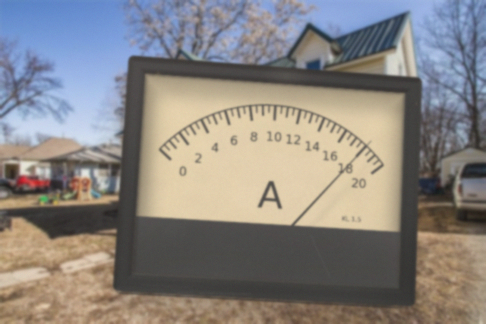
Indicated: 18
